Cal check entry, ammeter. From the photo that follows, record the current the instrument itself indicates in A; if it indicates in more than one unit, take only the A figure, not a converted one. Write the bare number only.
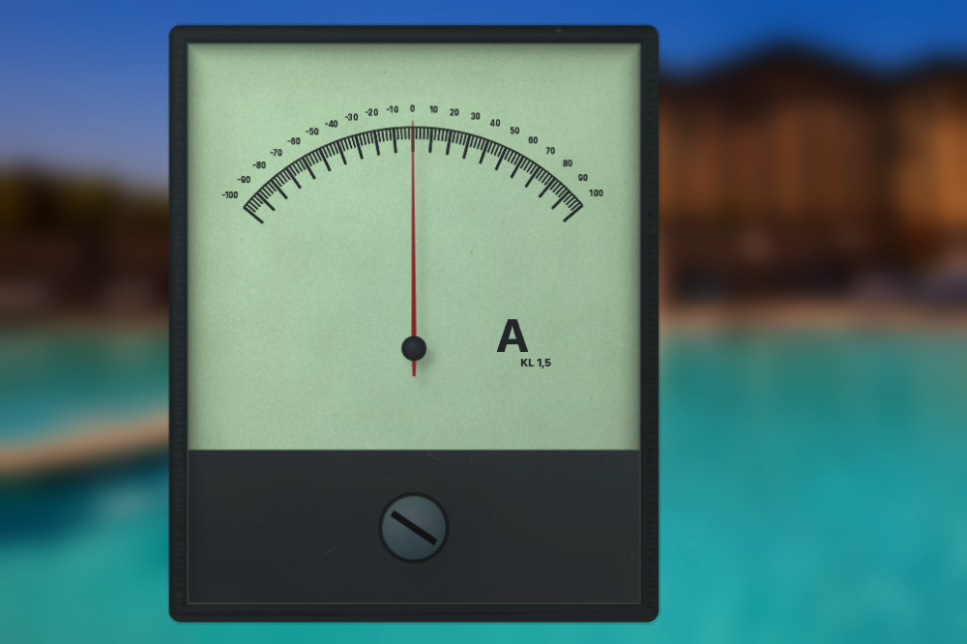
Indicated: 0
